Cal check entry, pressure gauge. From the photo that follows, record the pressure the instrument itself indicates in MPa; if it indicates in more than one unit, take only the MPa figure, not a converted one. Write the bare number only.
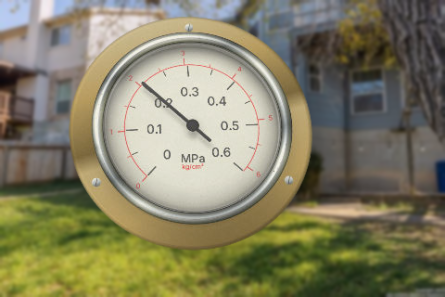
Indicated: 0.2
